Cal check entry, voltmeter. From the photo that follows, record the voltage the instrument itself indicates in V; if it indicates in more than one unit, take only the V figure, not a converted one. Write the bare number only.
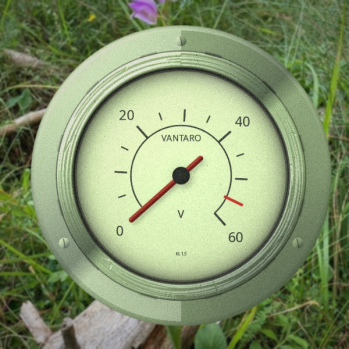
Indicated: 0
